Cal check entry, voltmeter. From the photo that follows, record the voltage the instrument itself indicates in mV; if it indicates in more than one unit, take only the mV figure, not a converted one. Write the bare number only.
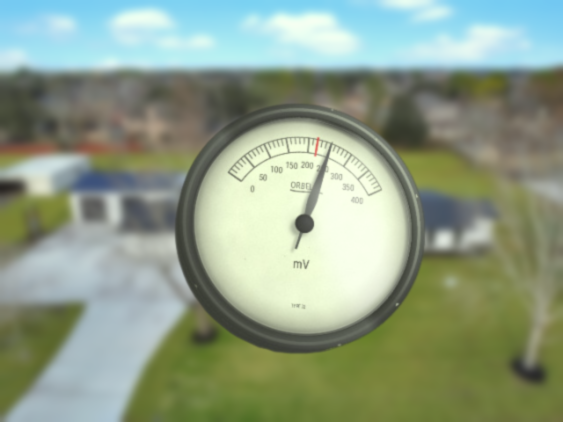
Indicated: 250
